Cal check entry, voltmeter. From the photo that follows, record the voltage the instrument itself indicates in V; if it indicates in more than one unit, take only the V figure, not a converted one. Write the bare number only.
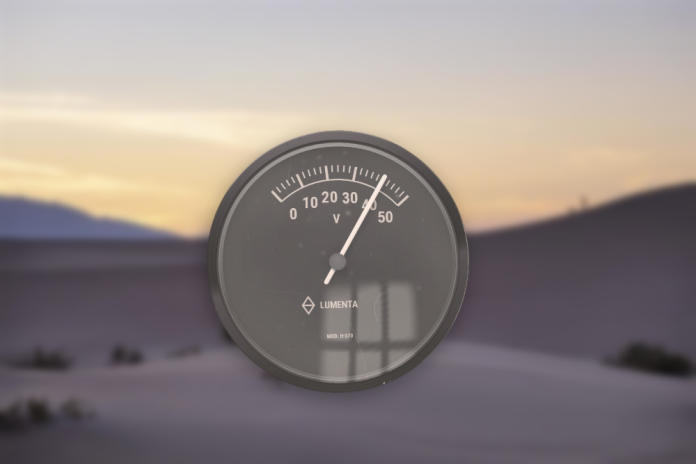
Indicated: 40
